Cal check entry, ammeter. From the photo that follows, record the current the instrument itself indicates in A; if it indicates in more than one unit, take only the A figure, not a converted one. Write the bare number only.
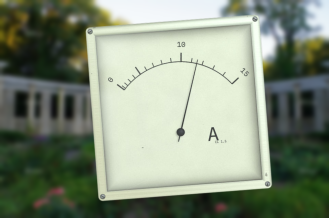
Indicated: 11.5
